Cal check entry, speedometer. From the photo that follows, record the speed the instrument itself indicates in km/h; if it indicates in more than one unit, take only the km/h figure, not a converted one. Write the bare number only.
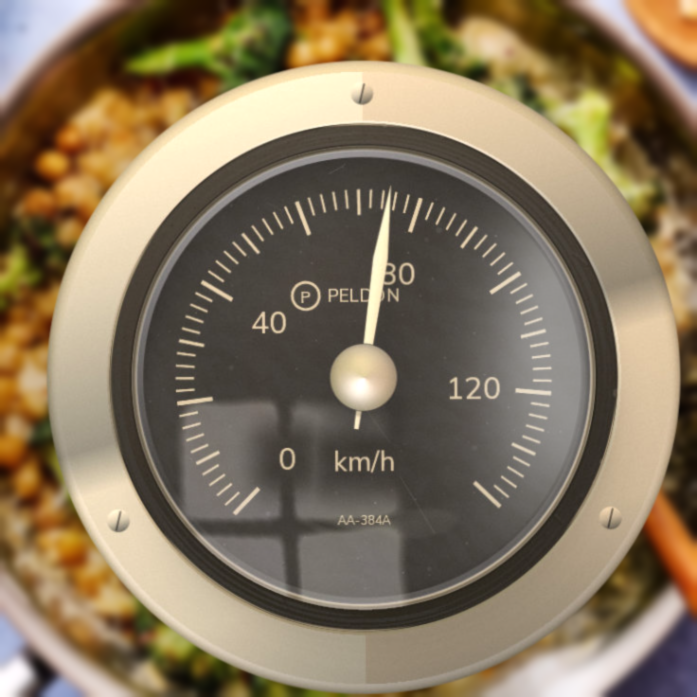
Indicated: 75
